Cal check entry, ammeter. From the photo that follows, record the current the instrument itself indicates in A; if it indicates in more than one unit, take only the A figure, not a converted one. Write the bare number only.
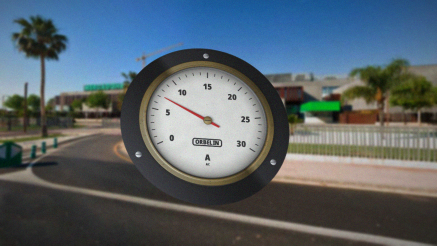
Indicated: 7
